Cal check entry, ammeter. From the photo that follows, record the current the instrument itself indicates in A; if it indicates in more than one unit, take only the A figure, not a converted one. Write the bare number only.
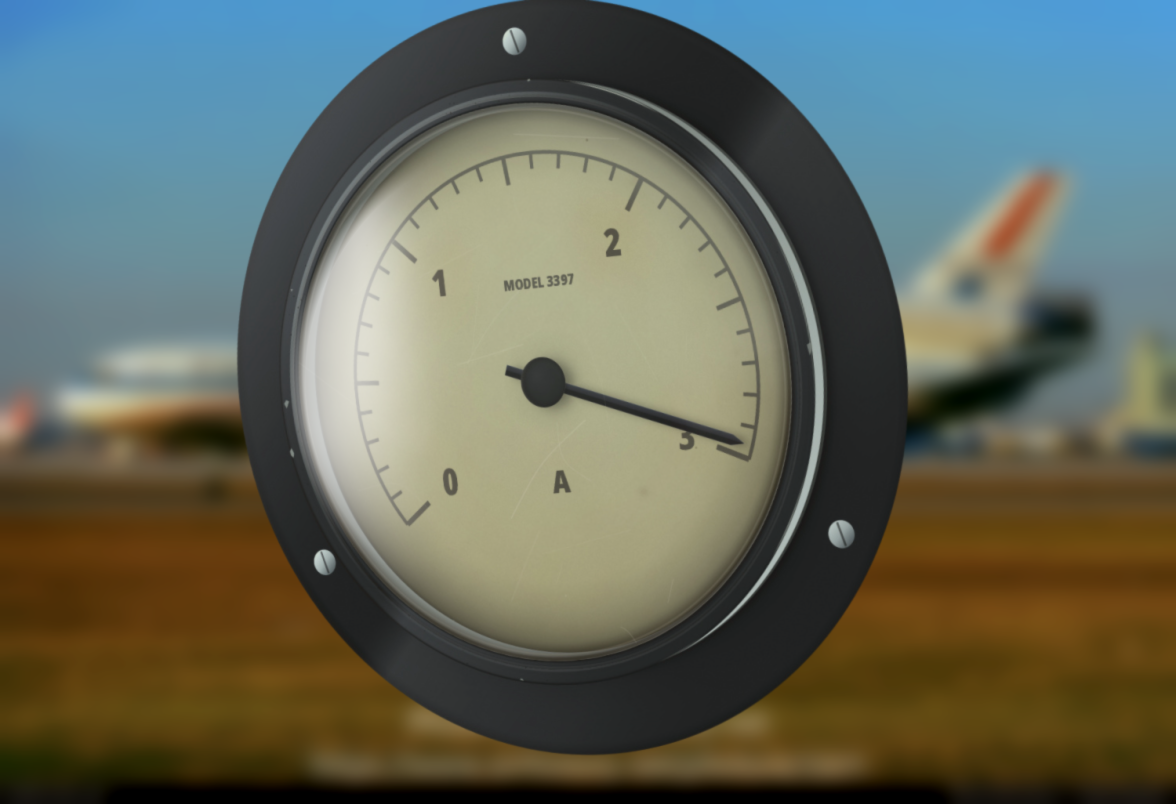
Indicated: 2.95
